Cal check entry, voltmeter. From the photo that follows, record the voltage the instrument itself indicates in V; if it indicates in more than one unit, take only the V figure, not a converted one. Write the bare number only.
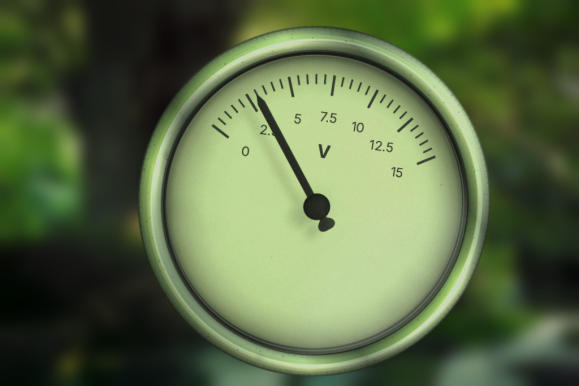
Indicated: 3
